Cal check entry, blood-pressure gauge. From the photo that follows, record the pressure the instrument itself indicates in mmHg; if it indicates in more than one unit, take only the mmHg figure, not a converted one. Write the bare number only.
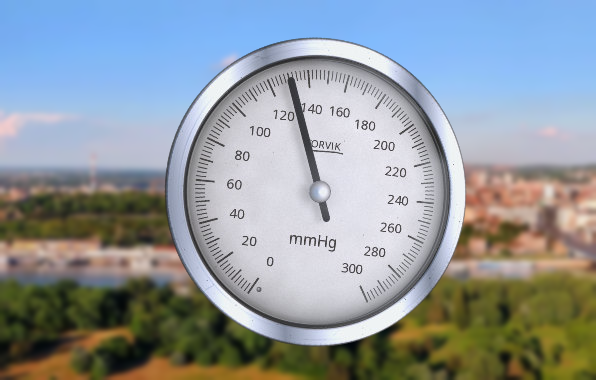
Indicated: 130
